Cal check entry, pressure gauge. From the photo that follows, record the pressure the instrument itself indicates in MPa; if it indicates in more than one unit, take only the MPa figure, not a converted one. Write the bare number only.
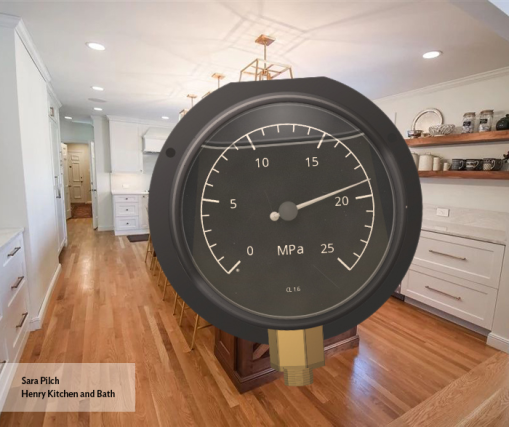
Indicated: 19
